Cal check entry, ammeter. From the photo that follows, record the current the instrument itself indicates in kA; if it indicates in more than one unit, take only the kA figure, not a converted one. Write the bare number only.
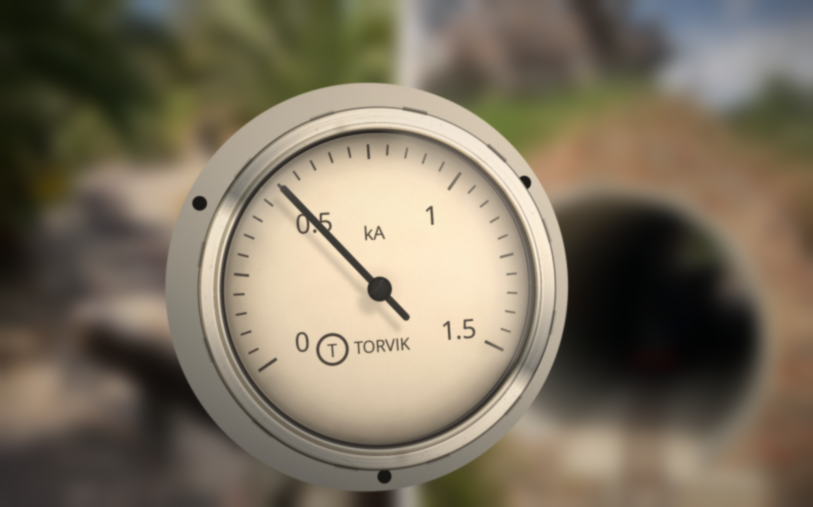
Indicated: 0.5
